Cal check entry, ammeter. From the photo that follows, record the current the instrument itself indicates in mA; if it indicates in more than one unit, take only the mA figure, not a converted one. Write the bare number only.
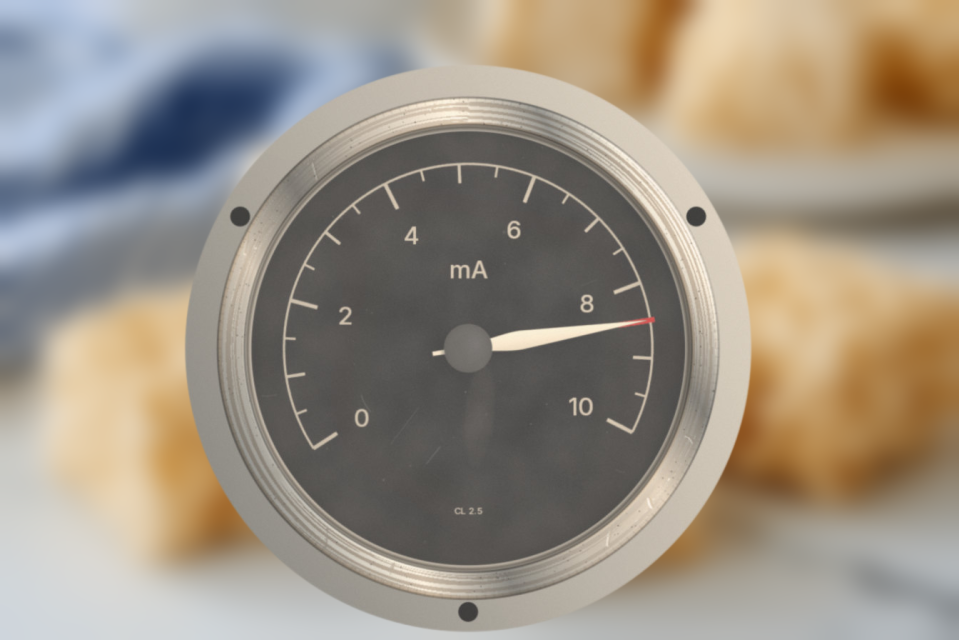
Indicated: 8.5
